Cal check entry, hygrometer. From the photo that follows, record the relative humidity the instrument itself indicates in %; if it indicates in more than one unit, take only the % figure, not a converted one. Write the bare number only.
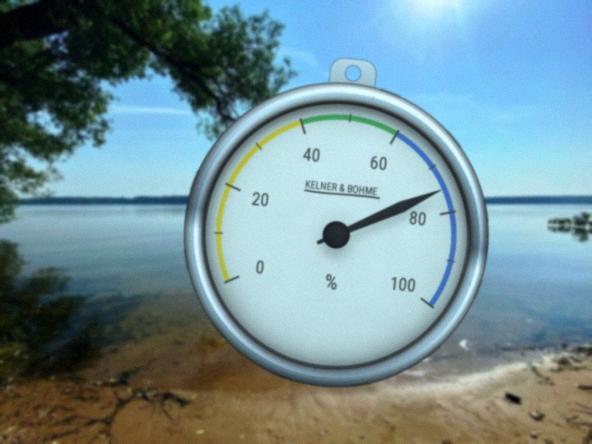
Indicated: 75
